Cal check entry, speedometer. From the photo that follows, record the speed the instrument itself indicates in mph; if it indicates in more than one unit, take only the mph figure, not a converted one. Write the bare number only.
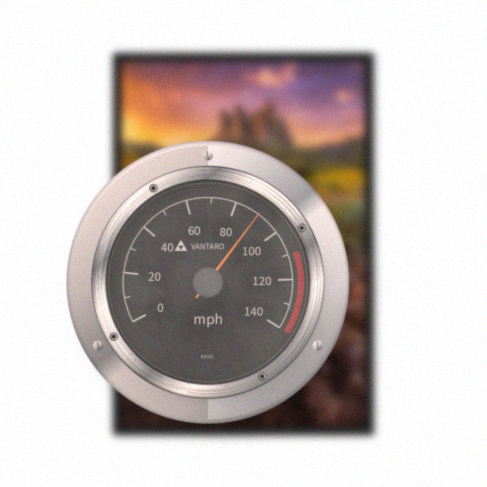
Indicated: 90
